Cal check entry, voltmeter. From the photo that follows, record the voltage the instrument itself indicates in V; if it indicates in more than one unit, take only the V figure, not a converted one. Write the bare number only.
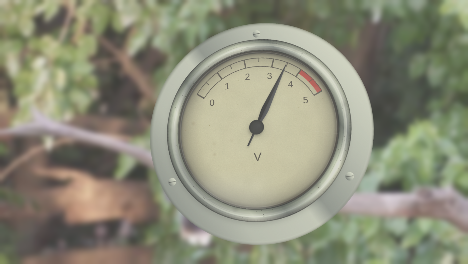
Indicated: 3.5
